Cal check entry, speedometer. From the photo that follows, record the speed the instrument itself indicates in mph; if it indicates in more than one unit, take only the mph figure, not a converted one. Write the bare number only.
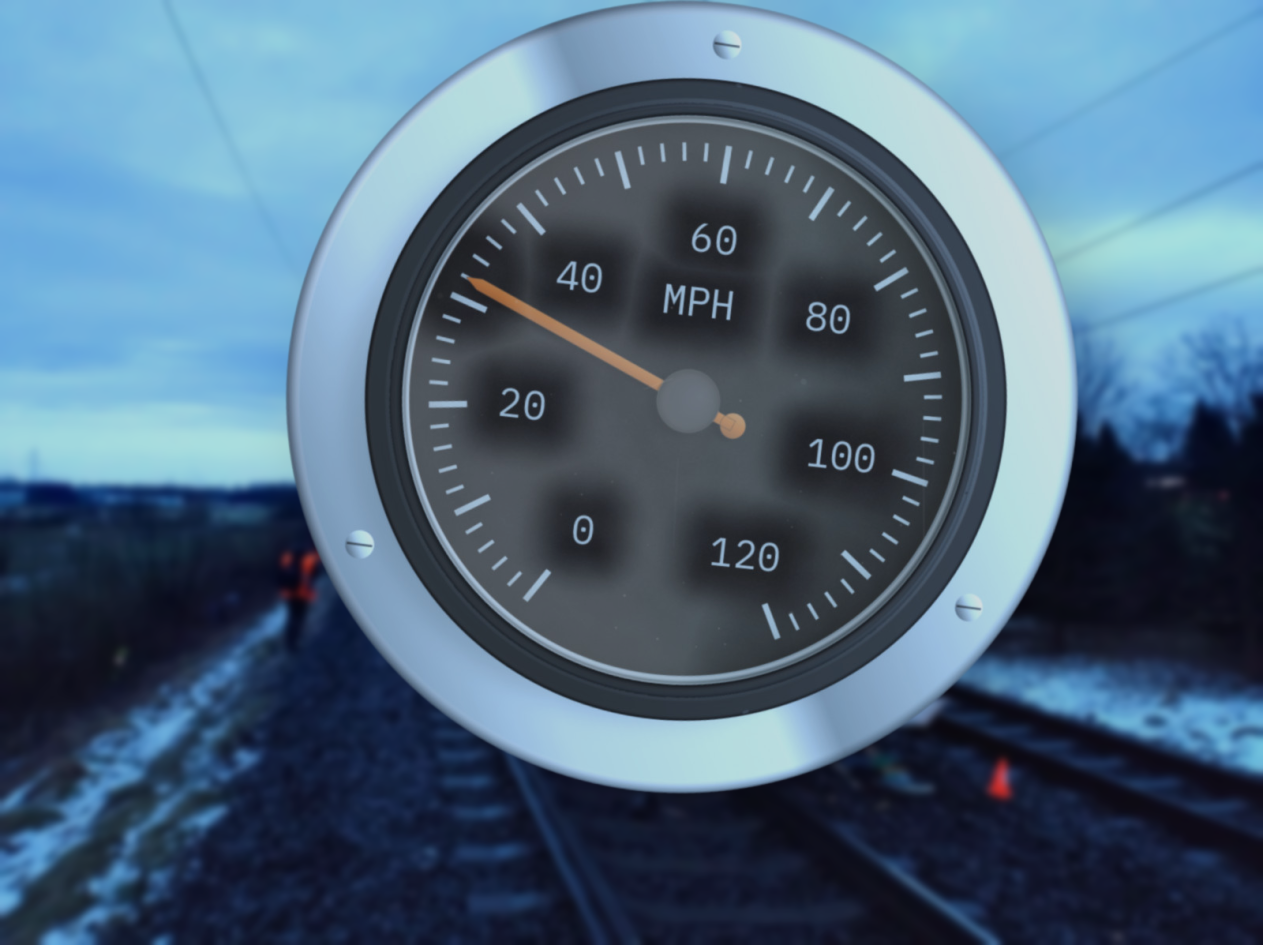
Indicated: 32
